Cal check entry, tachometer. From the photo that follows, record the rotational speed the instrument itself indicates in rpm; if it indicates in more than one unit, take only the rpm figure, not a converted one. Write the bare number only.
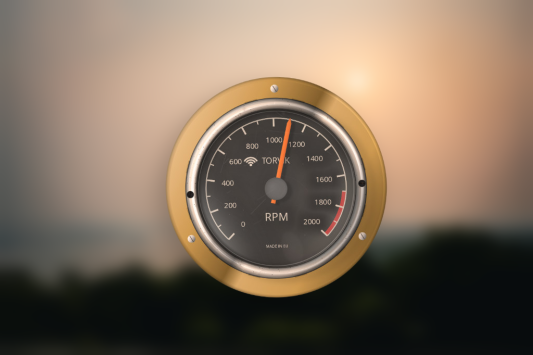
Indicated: 1100
